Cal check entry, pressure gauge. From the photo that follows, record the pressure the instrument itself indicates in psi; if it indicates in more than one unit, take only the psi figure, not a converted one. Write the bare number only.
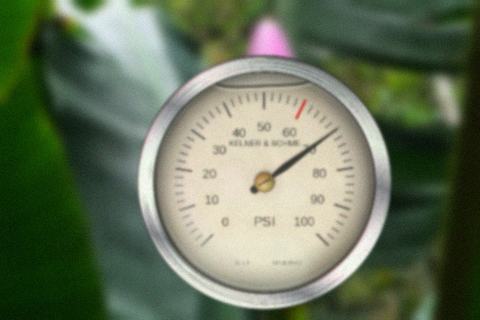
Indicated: 70
